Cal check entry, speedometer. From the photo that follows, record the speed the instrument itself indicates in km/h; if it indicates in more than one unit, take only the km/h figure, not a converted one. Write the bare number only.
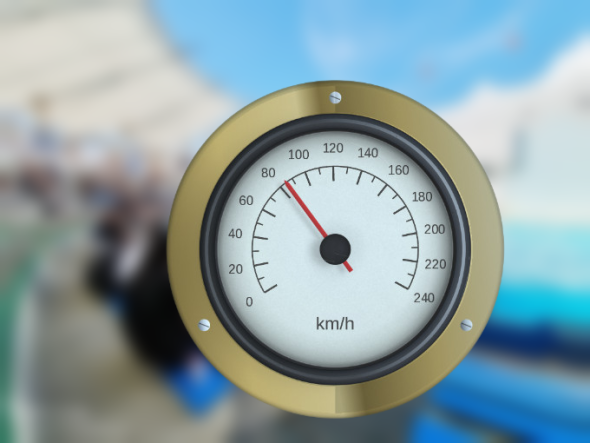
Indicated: 85
